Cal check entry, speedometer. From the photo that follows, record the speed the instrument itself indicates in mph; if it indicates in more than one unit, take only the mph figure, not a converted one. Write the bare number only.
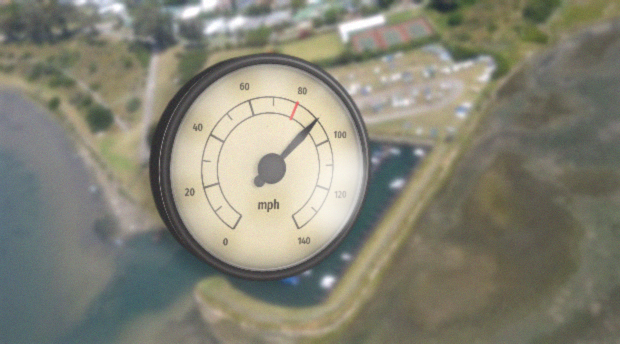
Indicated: 90
